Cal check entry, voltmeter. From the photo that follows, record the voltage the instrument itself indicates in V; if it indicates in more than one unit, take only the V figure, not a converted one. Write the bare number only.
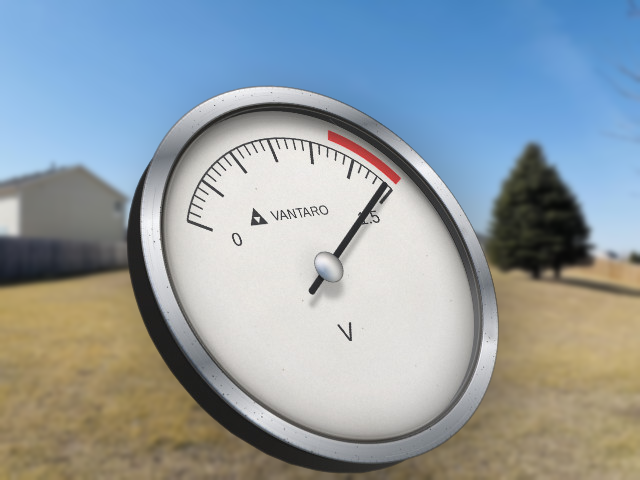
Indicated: 1.45
